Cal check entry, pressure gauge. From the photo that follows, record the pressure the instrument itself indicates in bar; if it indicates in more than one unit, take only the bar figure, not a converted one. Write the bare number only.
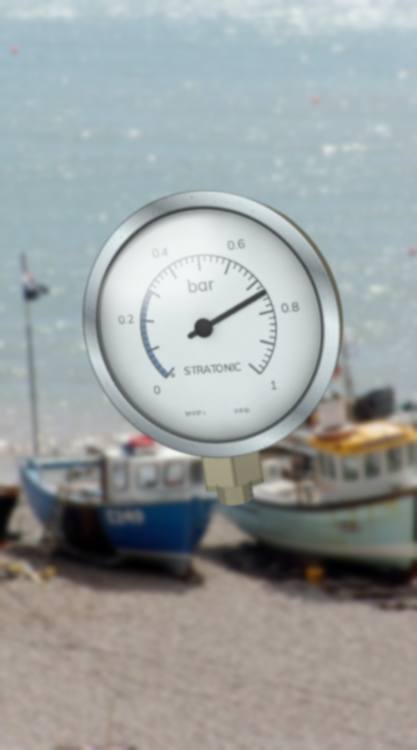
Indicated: 0.74
